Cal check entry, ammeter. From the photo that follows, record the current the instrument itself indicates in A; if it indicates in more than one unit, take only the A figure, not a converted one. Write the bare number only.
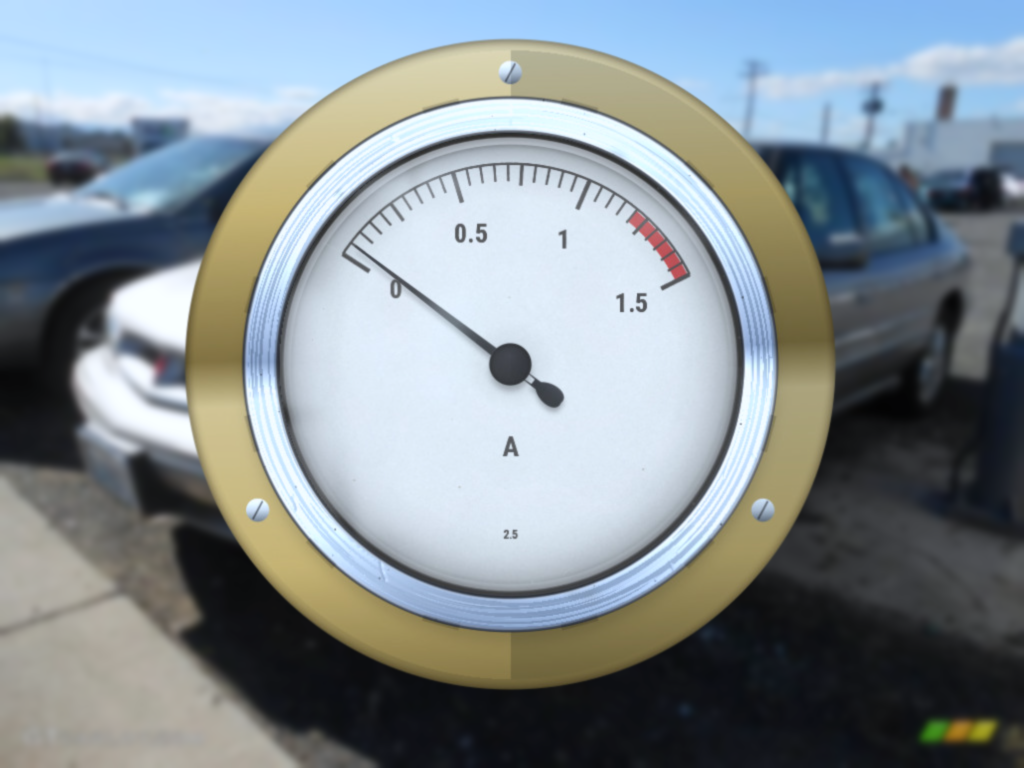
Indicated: 0.05
